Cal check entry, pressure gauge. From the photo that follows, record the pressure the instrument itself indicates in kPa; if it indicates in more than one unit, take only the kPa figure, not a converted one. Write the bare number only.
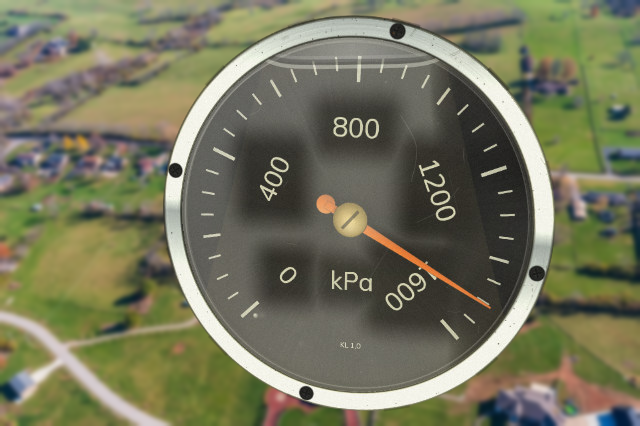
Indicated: 1500
